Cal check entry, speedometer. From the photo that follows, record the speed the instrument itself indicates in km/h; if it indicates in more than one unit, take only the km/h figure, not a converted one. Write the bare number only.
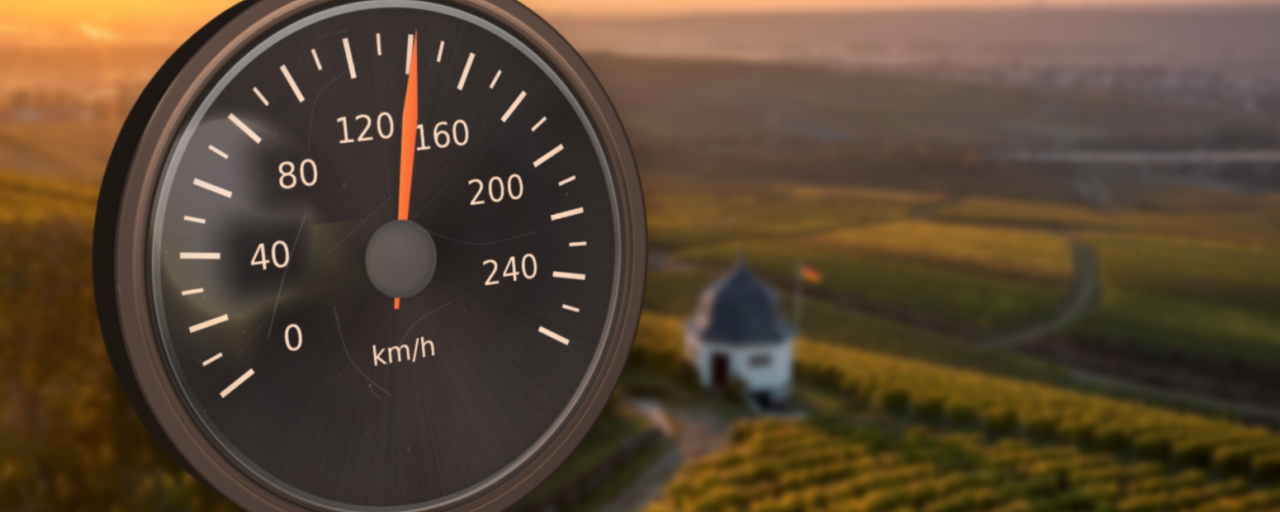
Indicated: 140
